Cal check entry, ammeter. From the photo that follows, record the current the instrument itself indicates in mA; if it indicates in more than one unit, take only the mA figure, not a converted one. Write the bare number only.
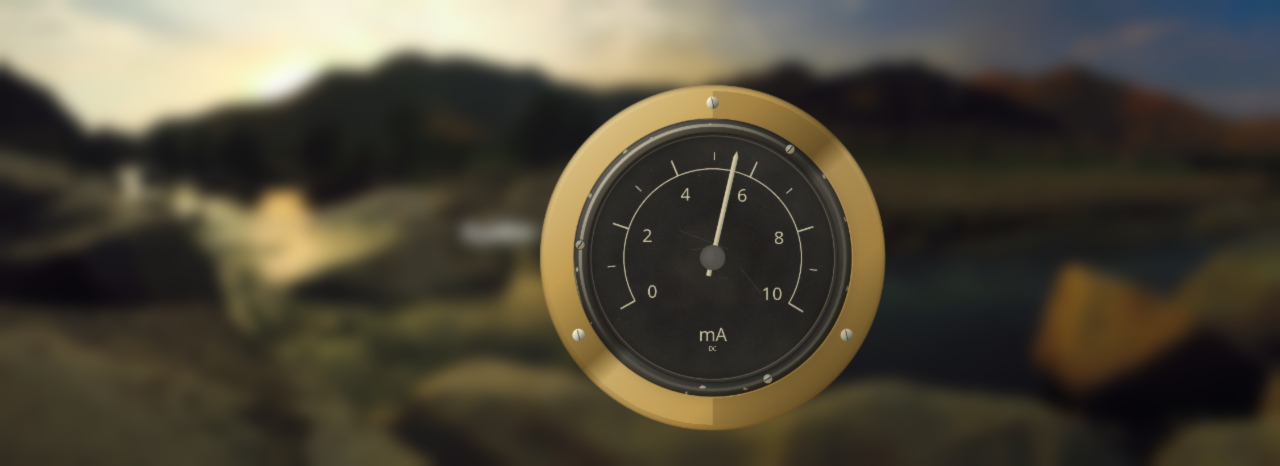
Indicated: 5.5
